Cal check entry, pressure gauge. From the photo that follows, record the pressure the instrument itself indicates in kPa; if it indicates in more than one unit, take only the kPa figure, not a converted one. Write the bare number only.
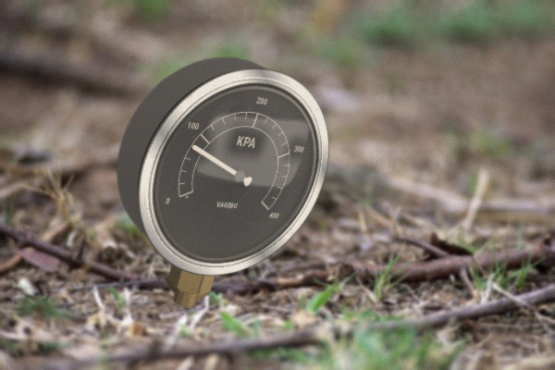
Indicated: 80
